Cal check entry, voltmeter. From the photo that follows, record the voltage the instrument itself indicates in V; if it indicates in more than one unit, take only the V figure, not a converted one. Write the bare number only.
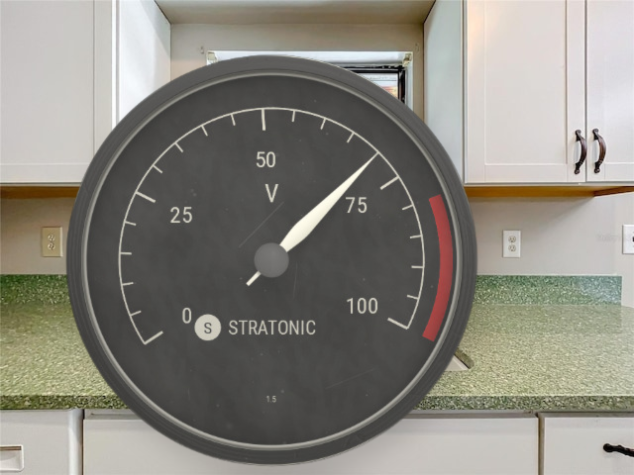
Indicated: 70
